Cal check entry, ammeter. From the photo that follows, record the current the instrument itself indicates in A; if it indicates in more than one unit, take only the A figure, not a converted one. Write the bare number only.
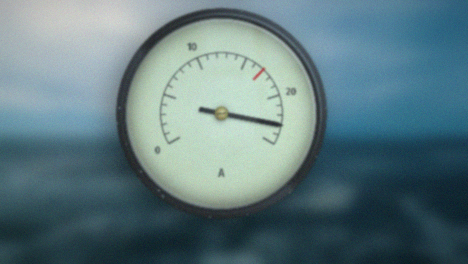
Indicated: 23
